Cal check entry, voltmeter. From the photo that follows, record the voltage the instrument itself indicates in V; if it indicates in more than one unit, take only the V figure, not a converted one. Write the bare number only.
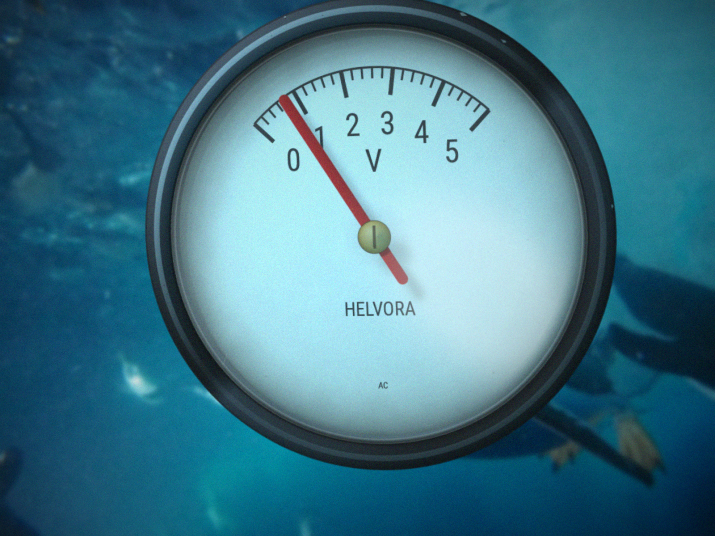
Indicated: 0.8
